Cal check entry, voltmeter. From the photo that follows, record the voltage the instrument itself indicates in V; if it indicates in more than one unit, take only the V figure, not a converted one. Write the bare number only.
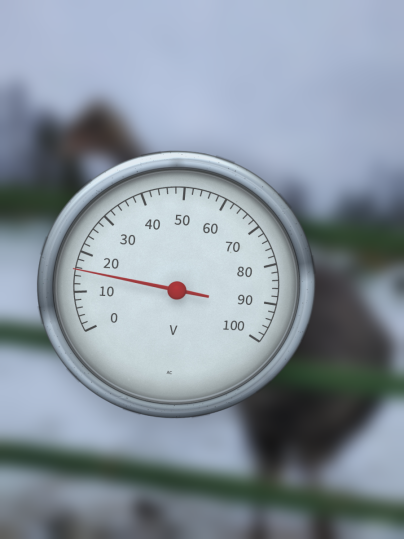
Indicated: 16
